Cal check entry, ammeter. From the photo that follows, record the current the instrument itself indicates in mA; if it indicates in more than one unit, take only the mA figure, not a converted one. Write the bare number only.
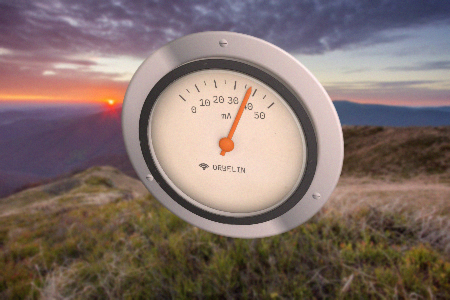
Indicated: 37.5
